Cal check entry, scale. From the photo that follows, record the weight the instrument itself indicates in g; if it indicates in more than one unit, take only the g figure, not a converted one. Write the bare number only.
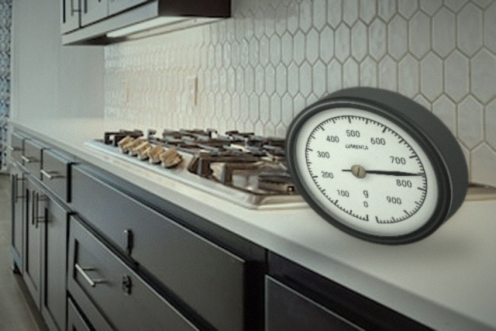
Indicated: 750
